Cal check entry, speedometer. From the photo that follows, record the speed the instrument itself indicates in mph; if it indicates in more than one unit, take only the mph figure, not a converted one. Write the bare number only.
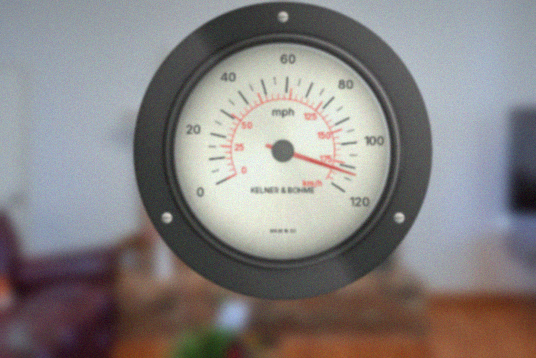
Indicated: 112.5
